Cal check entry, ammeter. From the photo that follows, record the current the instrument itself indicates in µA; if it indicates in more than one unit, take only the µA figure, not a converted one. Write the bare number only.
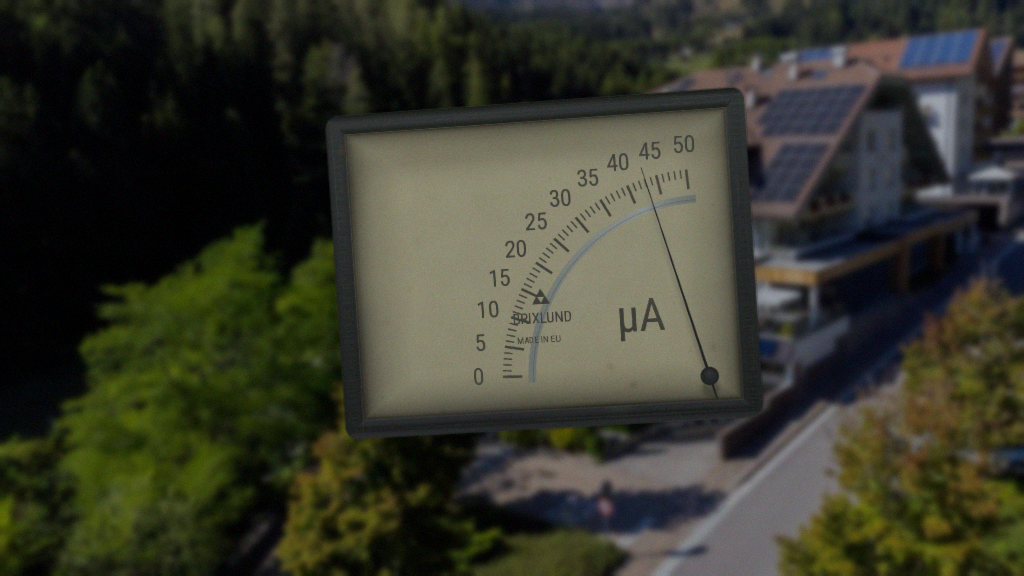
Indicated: 43
